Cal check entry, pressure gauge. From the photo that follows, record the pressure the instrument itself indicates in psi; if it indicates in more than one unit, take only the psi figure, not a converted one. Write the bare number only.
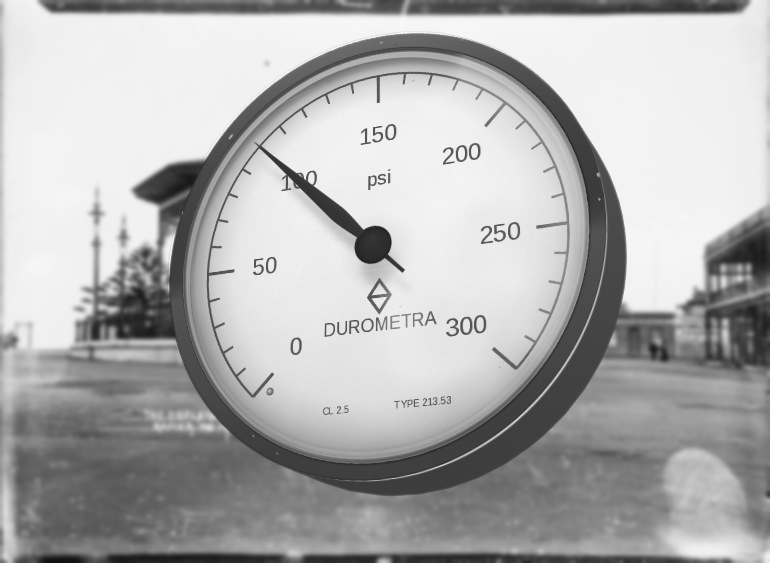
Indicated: 100
